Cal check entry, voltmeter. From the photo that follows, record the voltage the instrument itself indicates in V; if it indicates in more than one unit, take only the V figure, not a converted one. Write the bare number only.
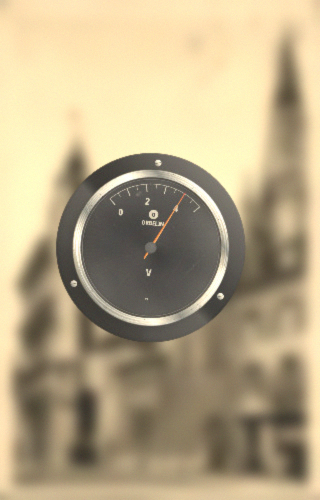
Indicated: 4
